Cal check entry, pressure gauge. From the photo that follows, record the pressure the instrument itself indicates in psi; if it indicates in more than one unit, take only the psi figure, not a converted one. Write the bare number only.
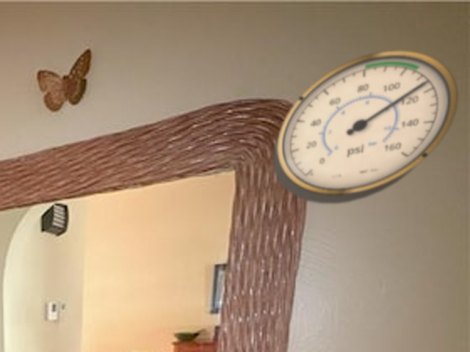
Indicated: 115
